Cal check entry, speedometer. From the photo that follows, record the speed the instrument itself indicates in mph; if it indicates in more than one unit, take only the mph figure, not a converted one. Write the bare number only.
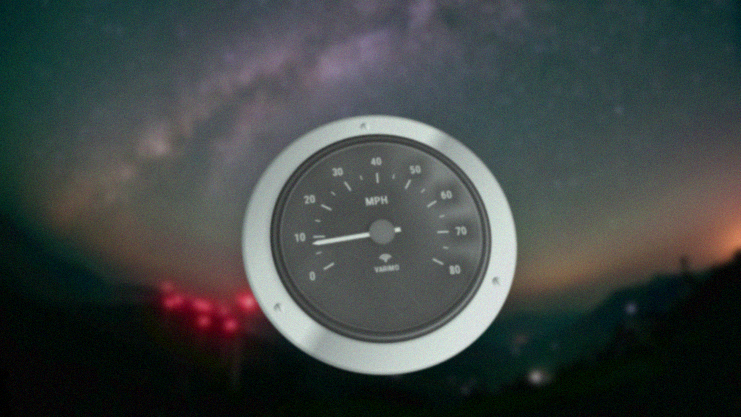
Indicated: 7.5
